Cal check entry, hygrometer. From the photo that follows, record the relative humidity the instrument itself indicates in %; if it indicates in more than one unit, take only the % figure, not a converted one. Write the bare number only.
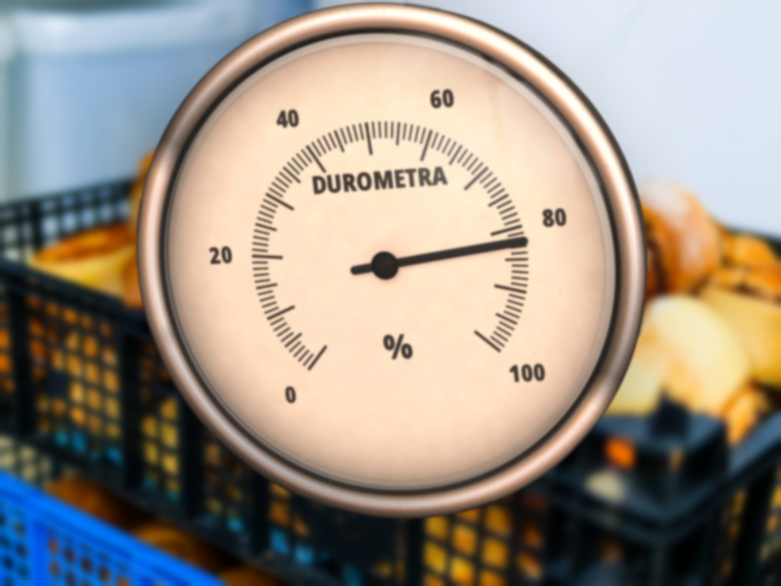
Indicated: 82
